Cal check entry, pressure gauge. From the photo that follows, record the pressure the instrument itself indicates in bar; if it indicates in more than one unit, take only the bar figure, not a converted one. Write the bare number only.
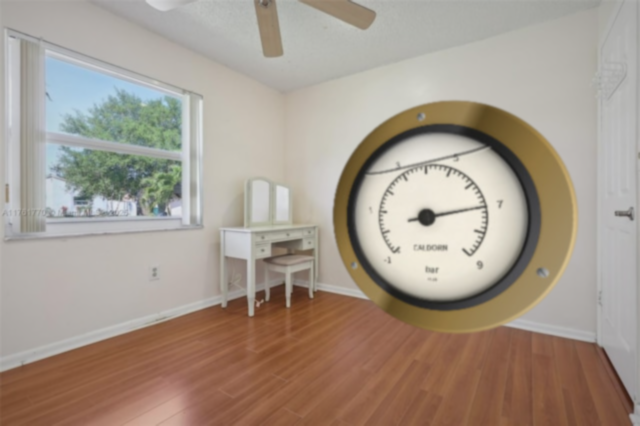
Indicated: 7
